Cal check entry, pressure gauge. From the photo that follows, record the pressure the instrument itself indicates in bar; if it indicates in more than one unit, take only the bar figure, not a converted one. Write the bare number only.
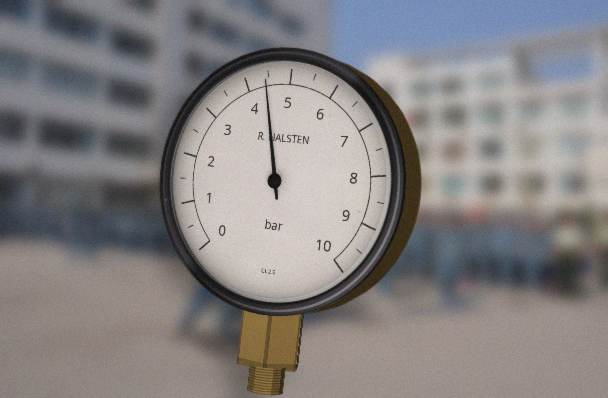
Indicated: 4.5
